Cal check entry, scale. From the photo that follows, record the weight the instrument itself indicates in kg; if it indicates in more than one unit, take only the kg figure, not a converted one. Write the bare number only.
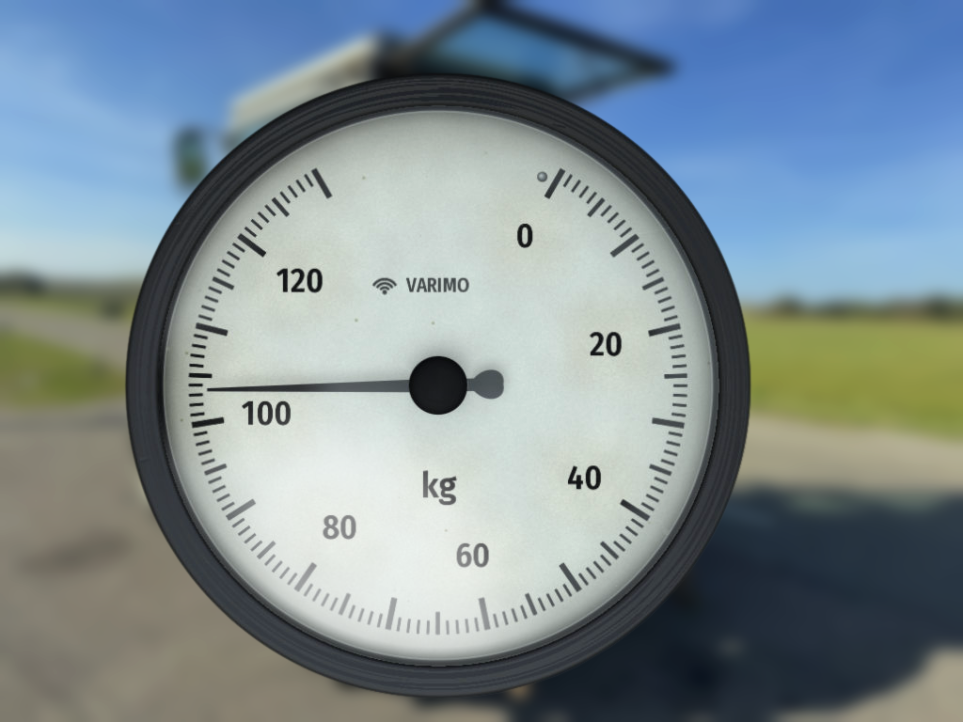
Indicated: 103.5
